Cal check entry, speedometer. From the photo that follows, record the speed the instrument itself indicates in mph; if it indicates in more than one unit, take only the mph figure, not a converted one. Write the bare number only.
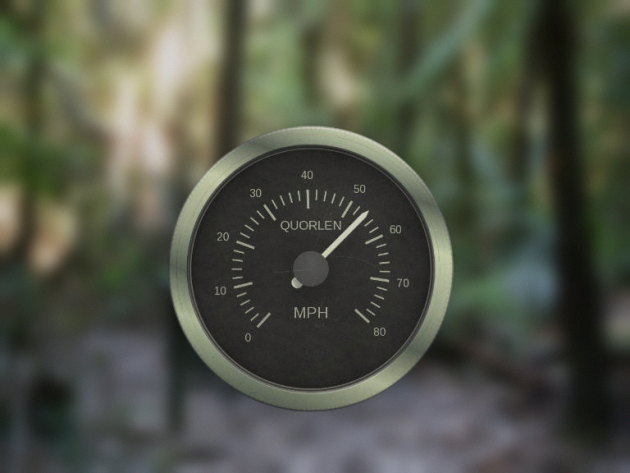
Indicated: 54
